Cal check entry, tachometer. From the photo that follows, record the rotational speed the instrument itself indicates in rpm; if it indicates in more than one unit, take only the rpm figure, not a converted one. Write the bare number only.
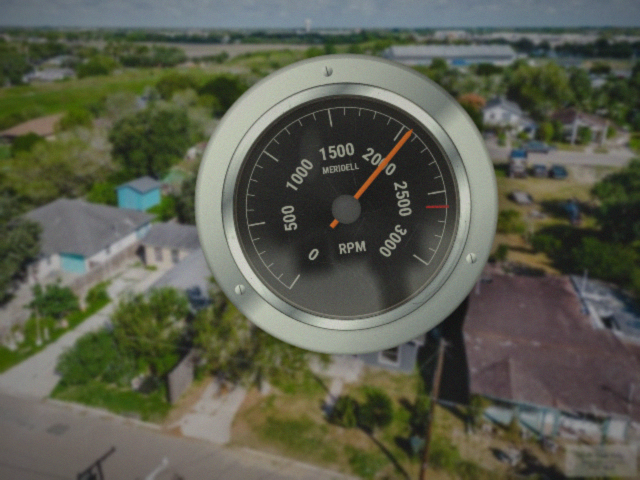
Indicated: 2050
